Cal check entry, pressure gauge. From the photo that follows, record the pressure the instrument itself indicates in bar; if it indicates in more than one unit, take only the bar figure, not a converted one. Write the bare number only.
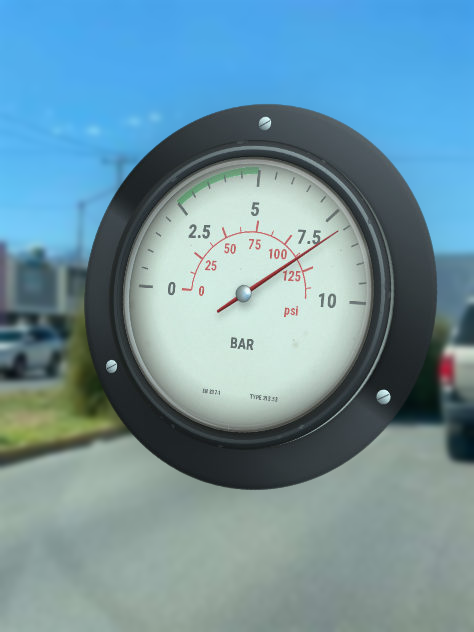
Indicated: 8
